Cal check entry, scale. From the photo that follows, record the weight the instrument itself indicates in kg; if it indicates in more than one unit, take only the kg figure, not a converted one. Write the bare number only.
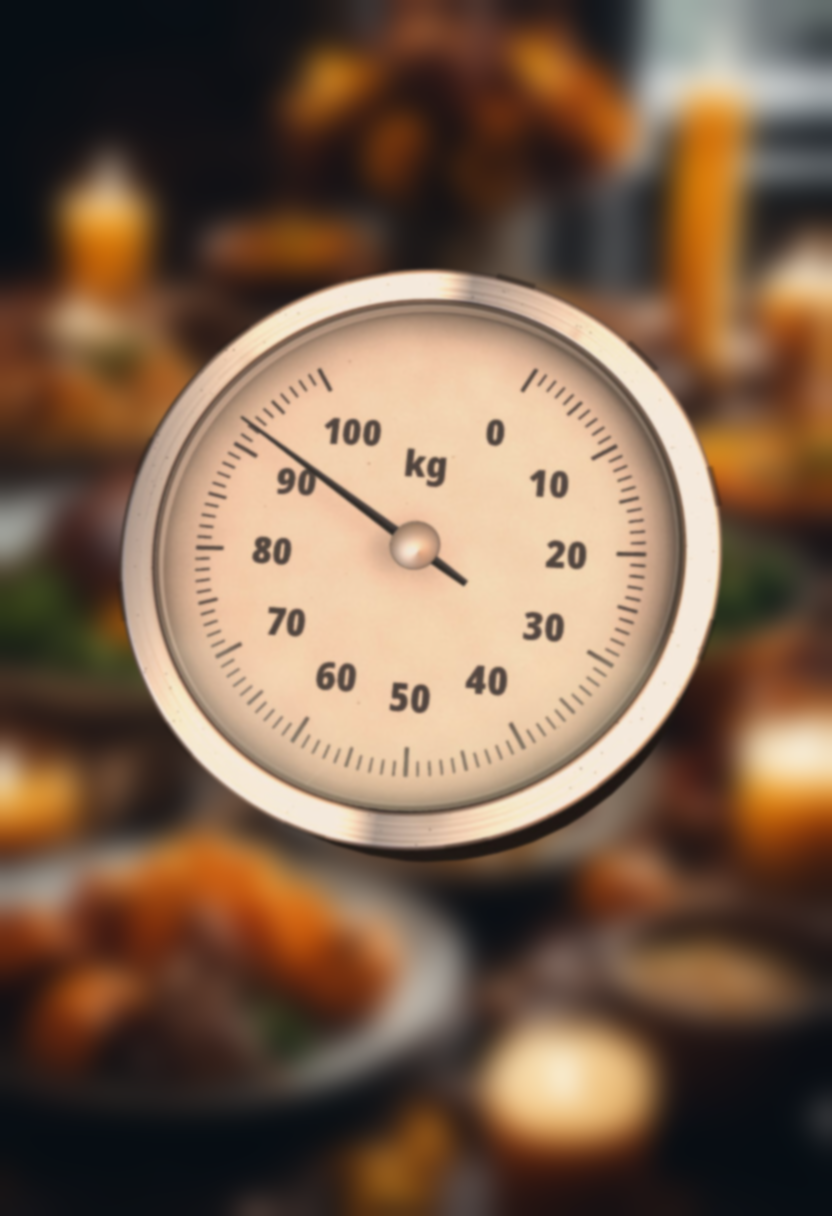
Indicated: 92
